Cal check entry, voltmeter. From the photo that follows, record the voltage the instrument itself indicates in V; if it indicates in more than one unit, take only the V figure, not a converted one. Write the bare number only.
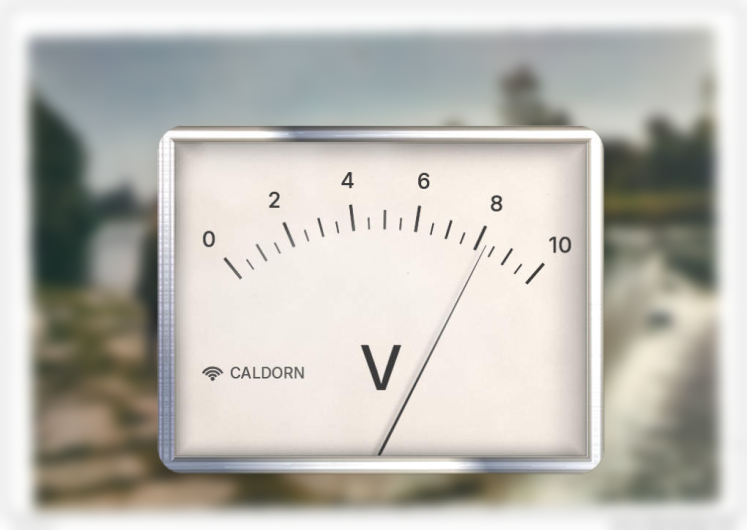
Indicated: 8.25
